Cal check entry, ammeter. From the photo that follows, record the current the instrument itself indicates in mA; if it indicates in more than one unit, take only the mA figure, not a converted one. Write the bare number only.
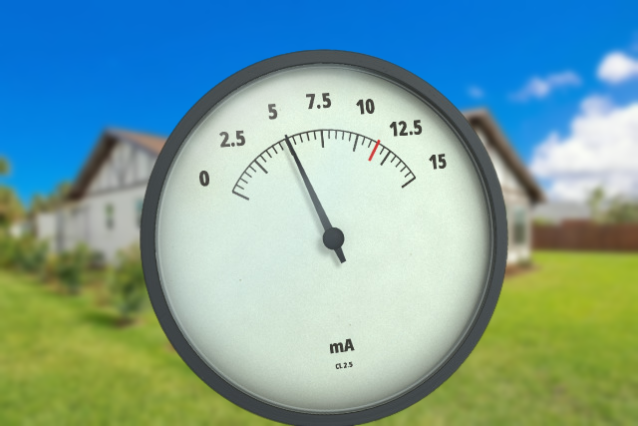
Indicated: 5
